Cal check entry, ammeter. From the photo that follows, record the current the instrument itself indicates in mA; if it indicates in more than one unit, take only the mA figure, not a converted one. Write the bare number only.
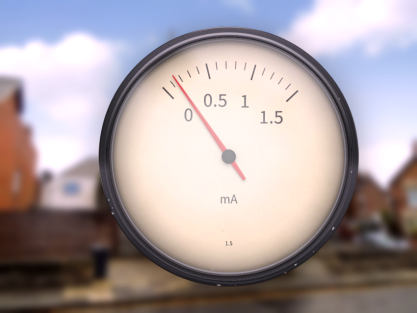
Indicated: 0.15
